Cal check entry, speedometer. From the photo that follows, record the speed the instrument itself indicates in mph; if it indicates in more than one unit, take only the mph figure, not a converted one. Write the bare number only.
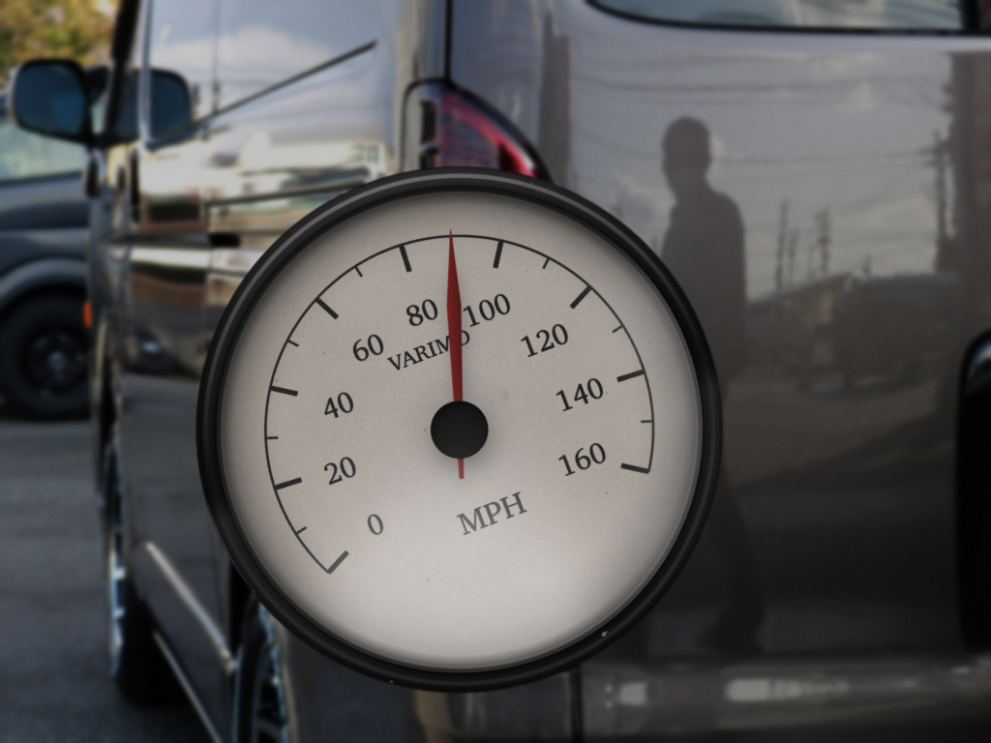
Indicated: 90
